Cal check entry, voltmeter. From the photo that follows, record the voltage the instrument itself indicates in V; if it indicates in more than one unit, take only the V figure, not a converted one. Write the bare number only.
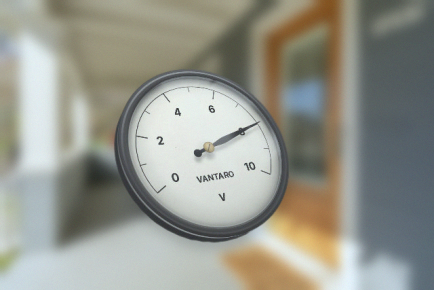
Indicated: 8
